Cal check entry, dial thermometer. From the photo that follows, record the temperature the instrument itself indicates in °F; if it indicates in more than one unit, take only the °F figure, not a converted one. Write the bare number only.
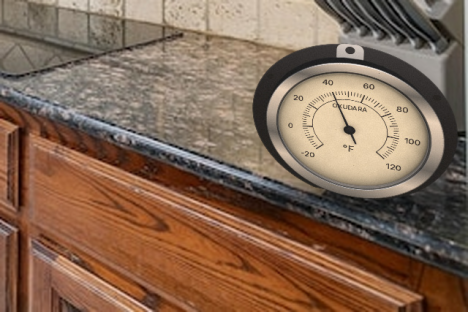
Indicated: 40
